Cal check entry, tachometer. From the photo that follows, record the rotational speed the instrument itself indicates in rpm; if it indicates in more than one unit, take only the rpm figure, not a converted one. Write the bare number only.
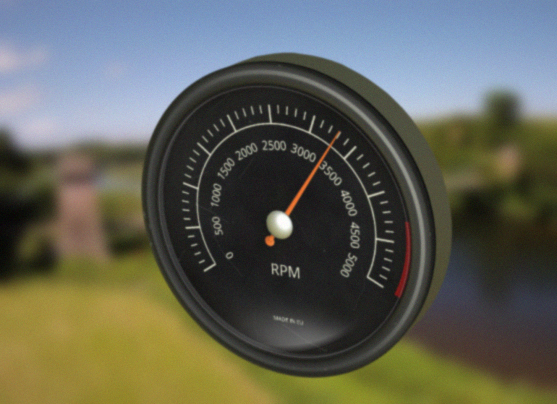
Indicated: 3300
